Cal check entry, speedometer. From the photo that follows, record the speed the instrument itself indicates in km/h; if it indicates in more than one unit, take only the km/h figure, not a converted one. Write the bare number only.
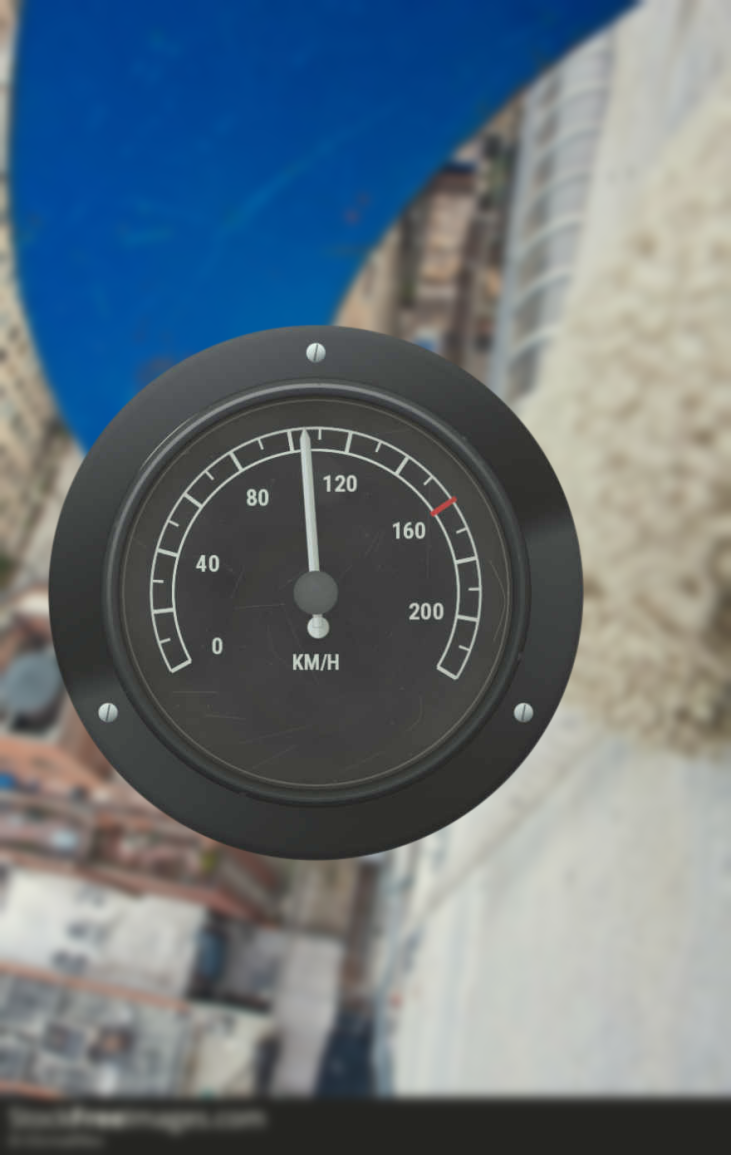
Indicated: 105
